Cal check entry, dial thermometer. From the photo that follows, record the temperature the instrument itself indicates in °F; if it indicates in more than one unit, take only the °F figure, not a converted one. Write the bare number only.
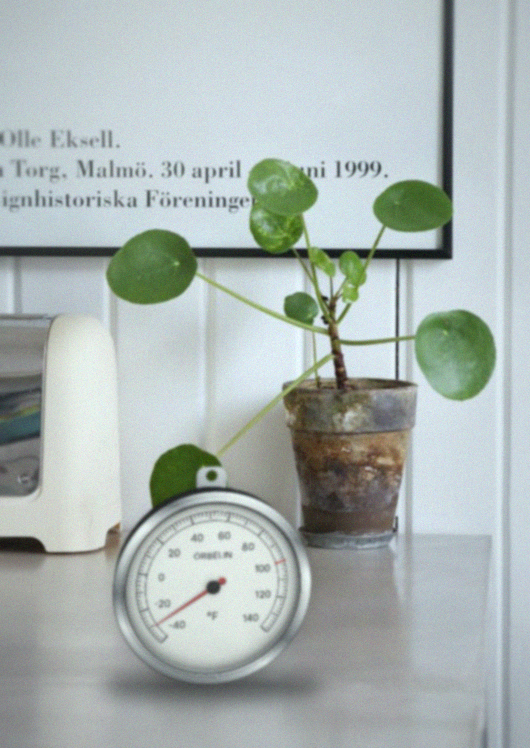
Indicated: -30
